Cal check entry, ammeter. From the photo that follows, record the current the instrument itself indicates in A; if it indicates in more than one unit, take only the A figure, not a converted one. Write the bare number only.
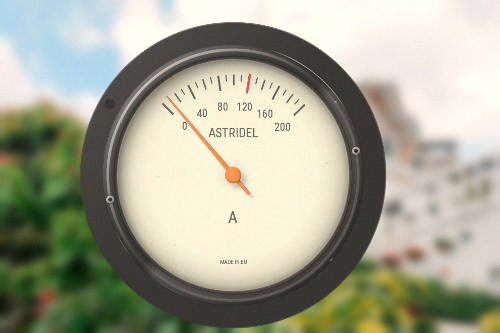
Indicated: 10
